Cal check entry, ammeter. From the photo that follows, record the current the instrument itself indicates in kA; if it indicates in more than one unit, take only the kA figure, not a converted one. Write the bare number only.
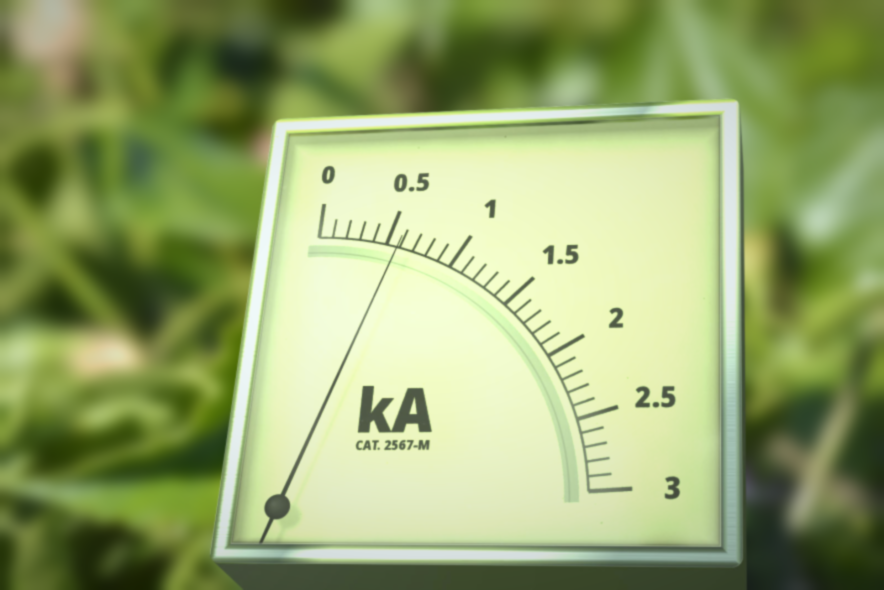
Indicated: 0.6
